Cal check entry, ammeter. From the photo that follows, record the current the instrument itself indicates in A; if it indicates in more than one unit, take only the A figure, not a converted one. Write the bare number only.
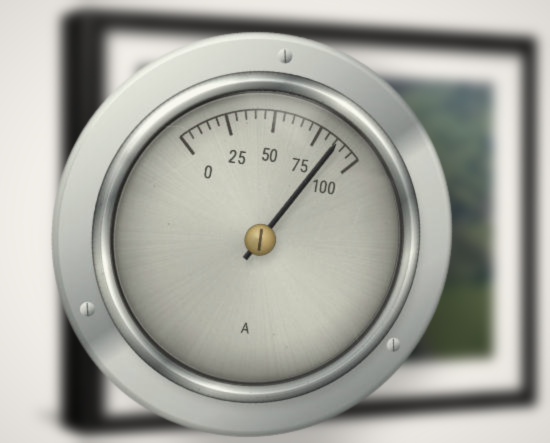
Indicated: 85
